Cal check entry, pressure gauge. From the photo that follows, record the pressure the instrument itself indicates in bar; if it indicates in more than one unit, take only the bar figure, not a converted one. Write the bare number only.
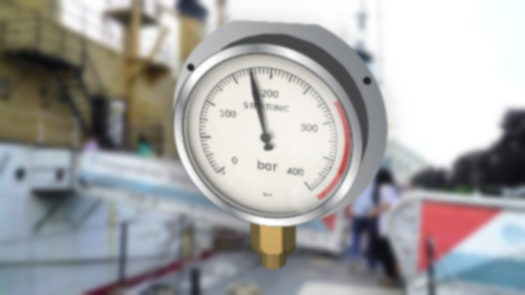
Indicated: 175
